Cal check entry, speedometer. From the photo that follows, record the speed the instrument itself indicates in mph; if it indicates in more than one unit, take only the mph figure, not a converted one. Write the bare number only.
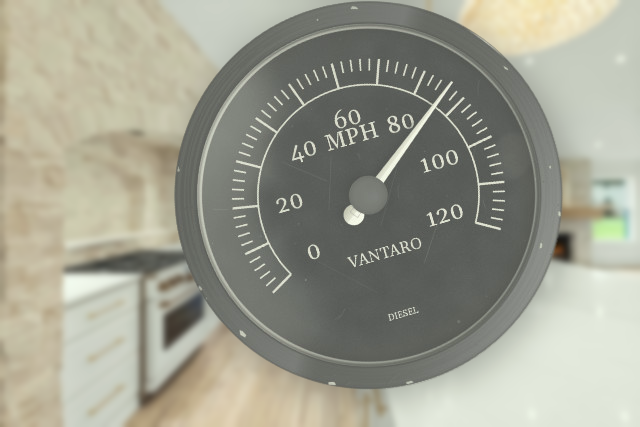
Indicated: 86
